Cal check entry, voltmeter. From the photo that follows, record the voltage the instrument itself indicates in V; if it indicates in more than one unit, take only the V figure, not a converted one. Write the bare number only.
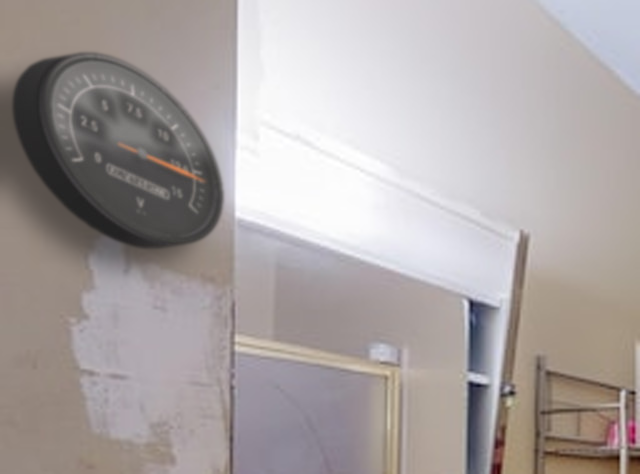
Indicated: 13
